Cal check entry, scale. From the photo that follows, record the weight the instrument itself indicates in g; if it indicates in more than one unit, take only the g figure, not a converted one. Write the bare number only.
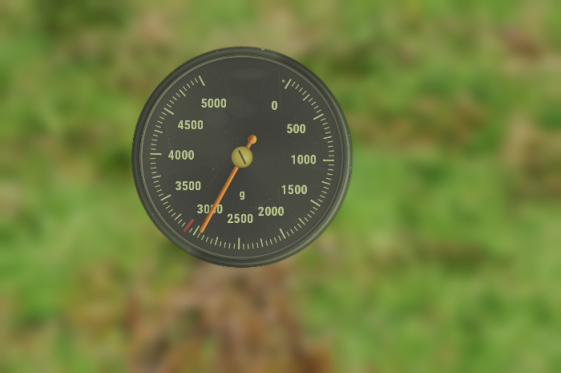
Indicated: 2950
